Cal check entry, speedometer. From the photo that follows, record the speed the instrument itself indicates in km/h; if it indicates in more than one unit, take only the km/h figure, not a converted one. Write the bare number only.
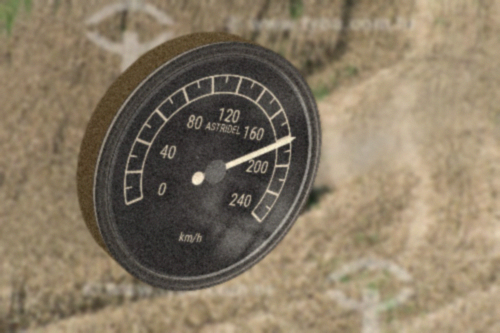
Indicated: 180
